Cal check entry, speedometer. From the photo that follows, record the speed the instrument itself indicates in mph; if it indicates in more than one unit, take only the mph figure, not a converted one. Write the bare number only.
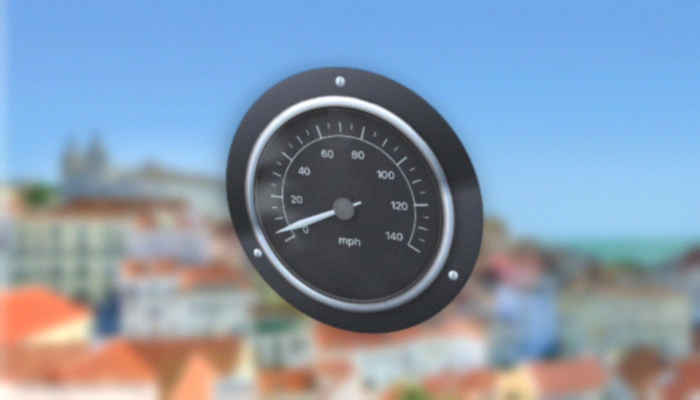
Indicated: 5
